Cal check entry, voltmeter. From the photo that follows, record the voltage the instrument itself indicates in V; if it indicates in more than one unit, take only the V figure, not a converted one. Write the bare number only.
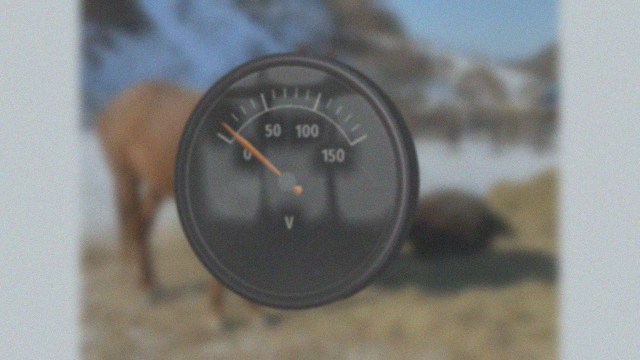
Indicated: 10
